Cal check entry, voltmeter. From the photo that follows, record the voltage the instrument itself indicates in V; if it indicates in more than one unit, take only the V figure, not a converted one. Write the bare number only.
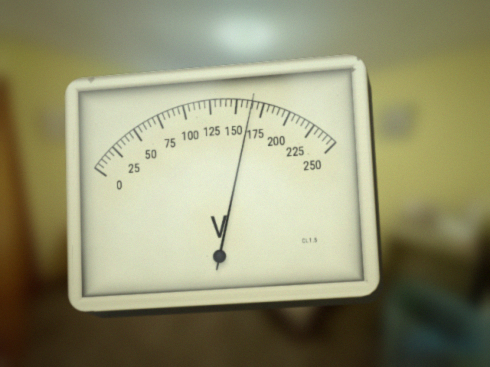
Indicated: 165
